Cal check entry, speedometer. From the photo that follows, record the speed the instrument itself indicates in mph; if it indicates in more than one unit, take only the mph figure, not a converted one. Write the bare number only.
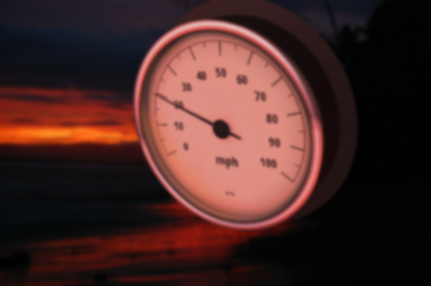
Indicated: 20
